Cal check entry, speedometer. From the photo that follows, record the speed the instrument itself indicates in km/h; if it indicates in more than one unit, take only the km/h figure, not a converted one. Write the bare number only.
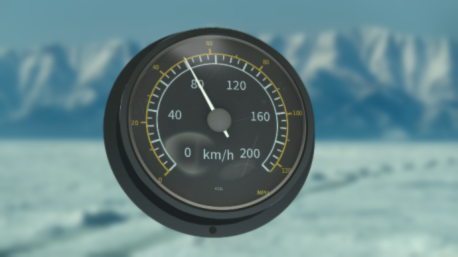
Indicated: 80
